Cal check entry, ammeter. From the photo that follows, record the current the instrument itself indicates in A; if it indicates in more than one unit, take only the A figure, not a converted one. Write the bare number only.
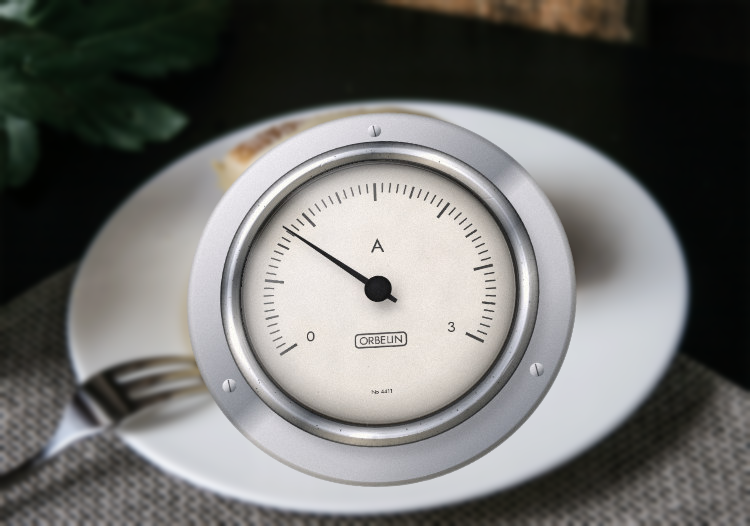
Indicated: 0.85
